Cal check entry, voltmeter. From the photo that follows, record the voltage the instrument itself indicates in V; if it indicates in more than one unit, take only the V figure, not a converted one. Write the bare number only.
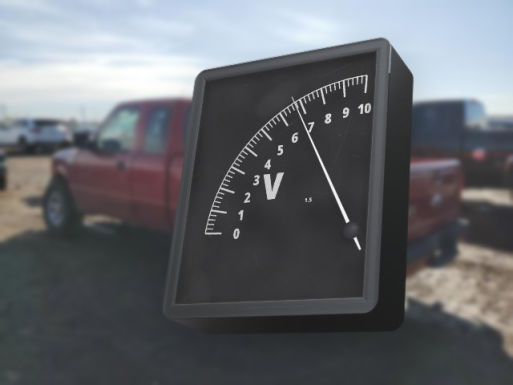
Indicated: 6.8
